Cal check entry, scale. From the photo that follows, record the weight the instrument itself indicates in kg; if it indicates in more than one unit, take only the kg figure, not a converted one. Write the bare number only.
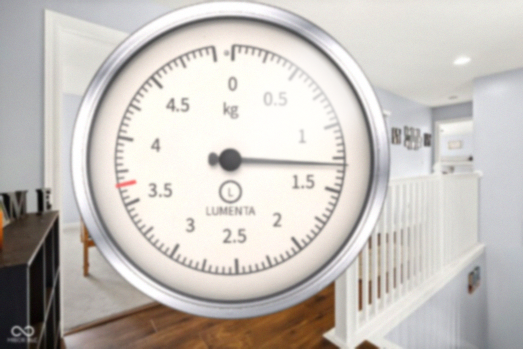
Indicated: 1.3
